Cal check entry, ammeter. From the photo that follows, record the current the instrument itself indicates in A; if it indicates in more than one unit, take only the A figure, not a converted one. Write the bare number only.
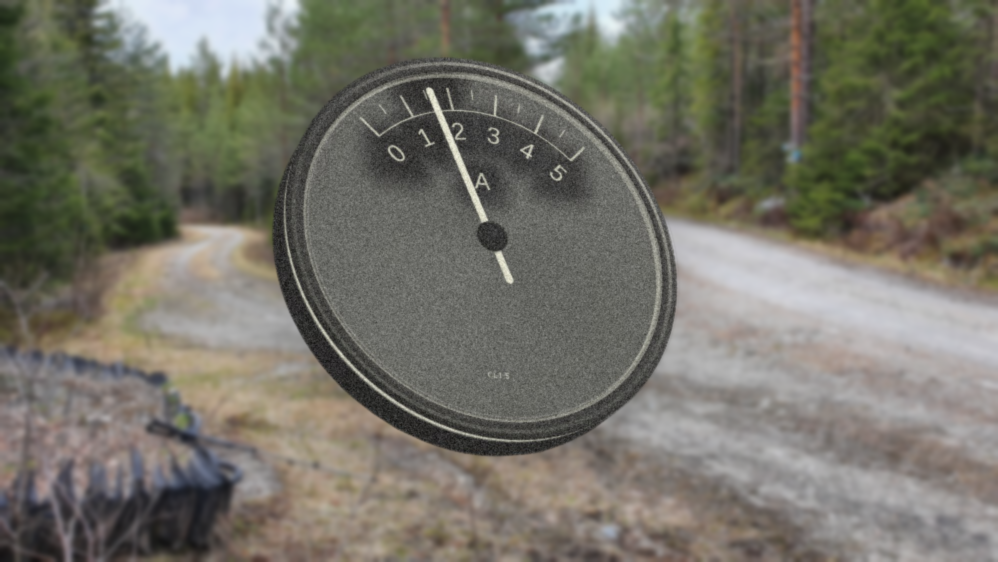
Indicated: 1.5
